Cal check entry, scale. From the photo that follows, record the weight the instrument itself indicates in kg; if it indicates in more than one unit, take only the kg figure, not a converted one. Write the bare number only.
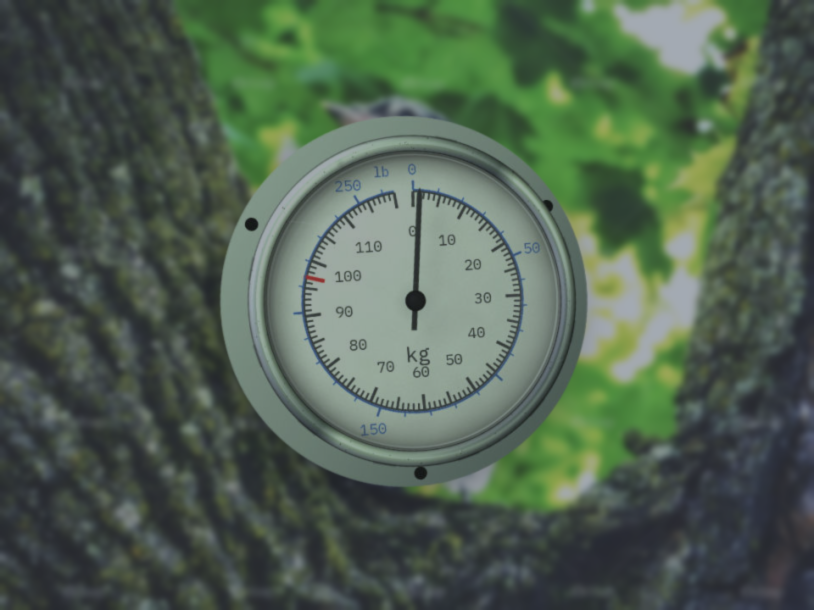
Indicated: 1
